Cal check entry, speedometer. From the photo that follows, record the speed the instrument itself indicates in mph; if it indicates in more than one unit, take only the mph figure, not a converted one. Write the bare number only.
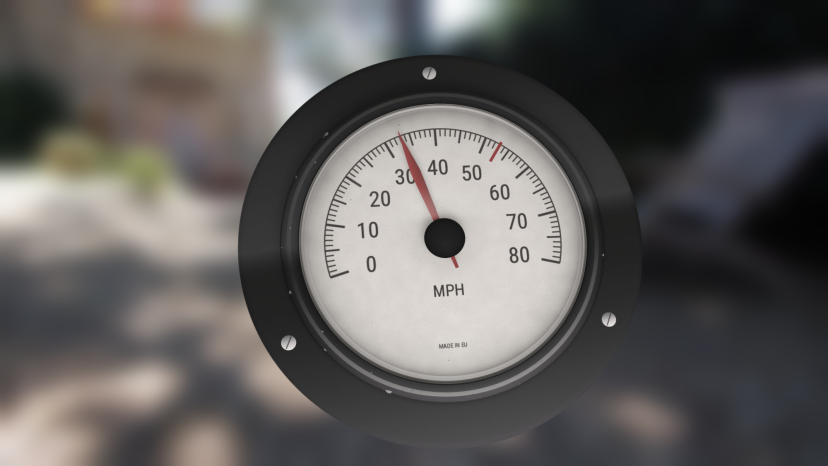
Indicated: 33
